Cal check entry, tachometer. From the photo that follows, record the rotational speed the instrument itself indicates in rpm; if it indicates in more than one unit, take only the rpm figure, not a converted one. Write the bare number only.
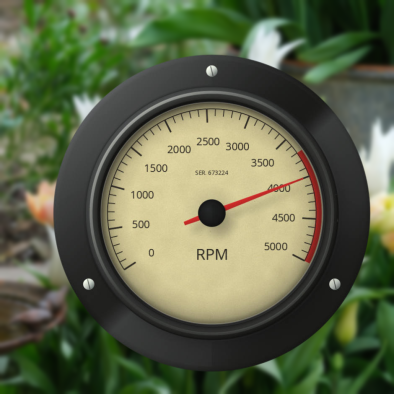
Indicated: 4000
